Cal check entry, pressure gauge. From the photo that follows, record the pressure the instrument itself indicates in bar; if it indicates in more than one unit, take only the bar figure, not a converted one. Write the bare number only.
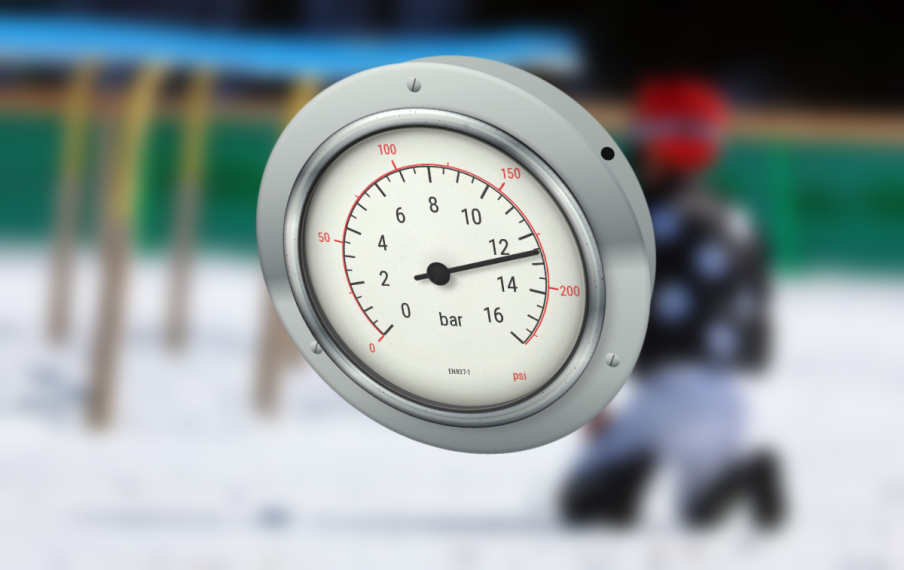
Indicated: 12.5
